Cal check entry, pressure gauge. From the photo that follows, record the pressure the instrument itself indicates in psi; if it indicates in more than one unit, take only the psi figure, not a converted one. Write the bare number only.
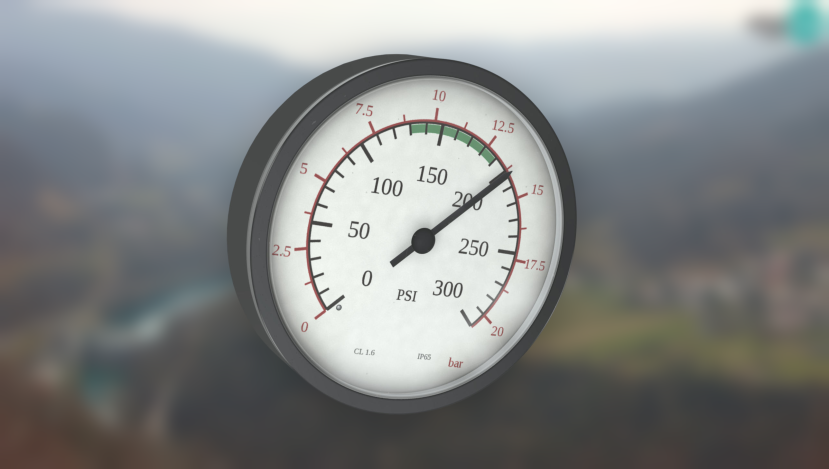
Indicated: 200
